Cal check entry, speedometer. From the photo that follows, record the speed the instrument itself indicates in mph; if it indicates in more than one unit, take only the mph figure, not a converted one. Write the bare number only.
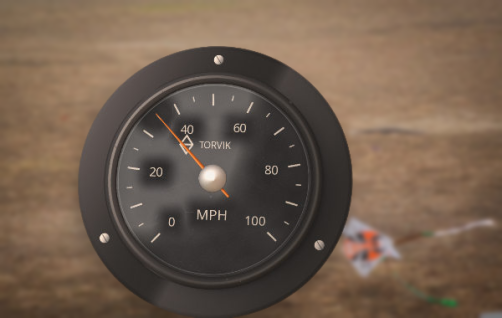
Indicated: 35
